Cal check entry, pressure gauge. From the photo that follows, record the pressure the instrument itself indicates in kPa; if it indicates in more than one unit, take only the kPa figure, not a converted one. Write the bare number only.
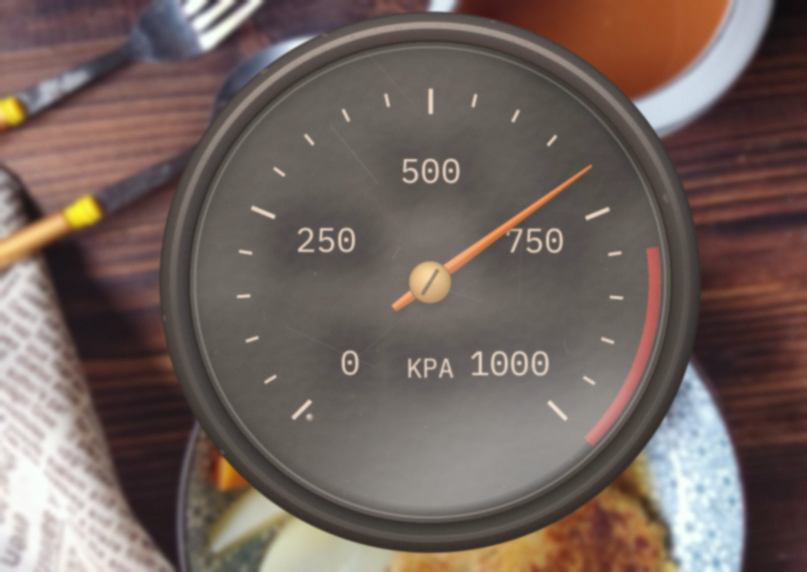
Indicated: 700
